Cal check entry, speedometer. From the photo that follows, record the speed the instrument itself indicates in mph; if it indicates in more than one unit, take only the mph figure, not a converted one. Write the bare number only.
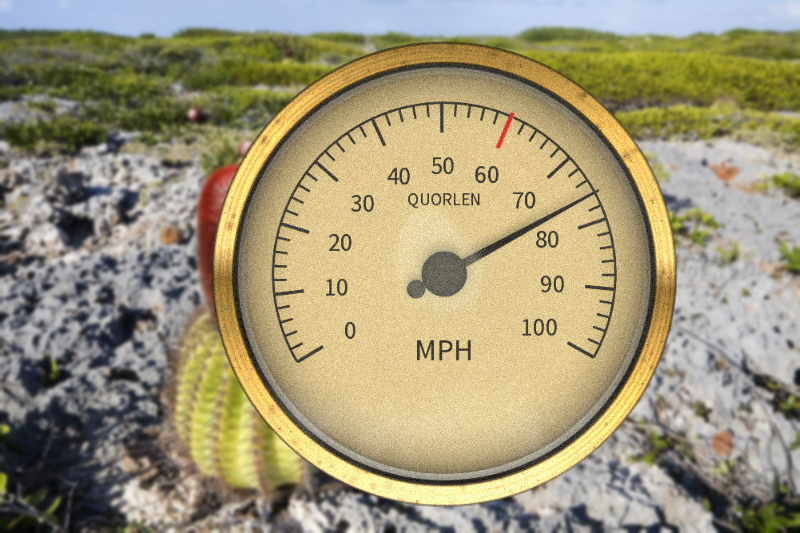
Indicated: 76
